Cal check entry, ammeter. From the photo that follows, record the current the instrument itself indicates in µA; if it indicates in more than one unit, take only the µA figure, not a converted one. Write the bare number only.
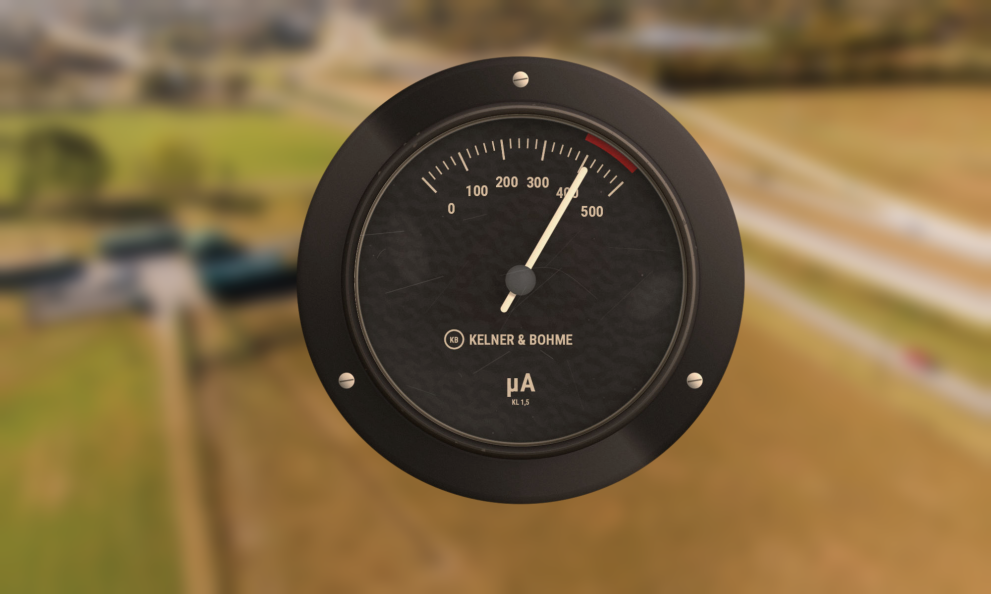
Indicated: 410
